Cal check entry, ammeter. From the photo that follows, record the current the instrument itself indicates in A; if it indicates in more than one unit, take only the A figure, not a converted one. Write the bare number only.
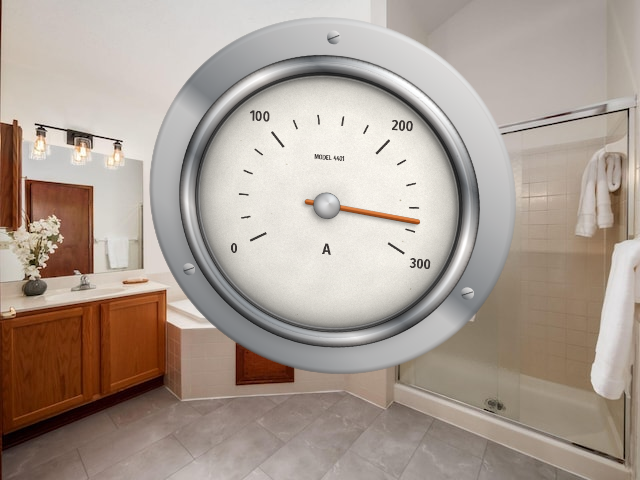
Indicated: 270
